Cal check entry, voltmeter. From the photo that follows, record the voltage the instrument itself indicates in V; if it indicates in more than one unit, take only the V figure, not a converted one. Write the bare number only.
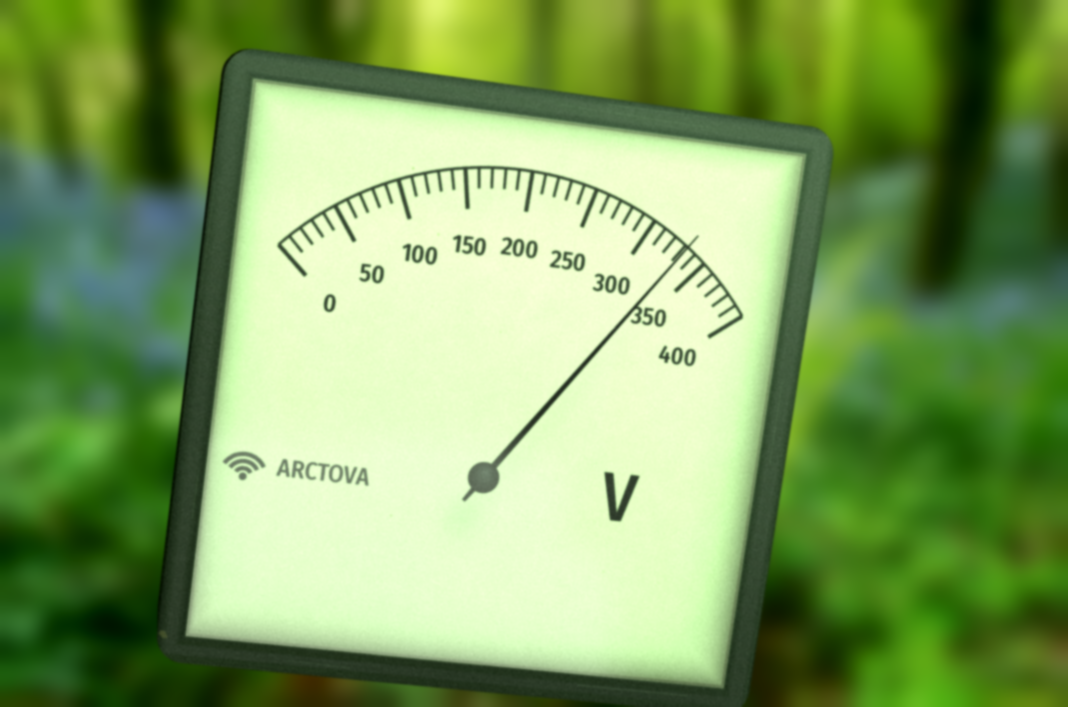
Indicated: 330
